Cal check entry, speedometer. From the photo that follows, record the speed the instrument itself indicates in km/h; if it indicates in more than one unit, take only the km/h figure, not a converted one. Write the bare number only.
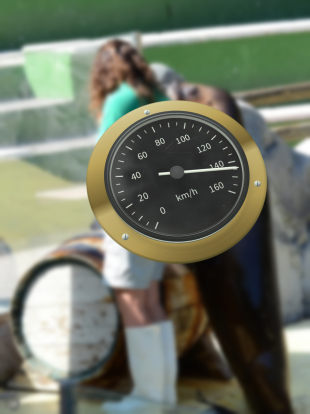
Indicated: 145
